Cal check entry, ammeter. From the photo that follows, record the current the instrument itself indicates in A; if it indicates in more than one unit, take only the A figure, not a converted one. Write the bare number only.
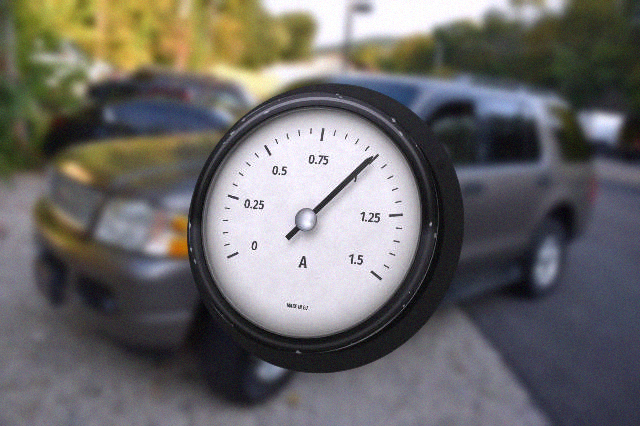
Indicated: 1
